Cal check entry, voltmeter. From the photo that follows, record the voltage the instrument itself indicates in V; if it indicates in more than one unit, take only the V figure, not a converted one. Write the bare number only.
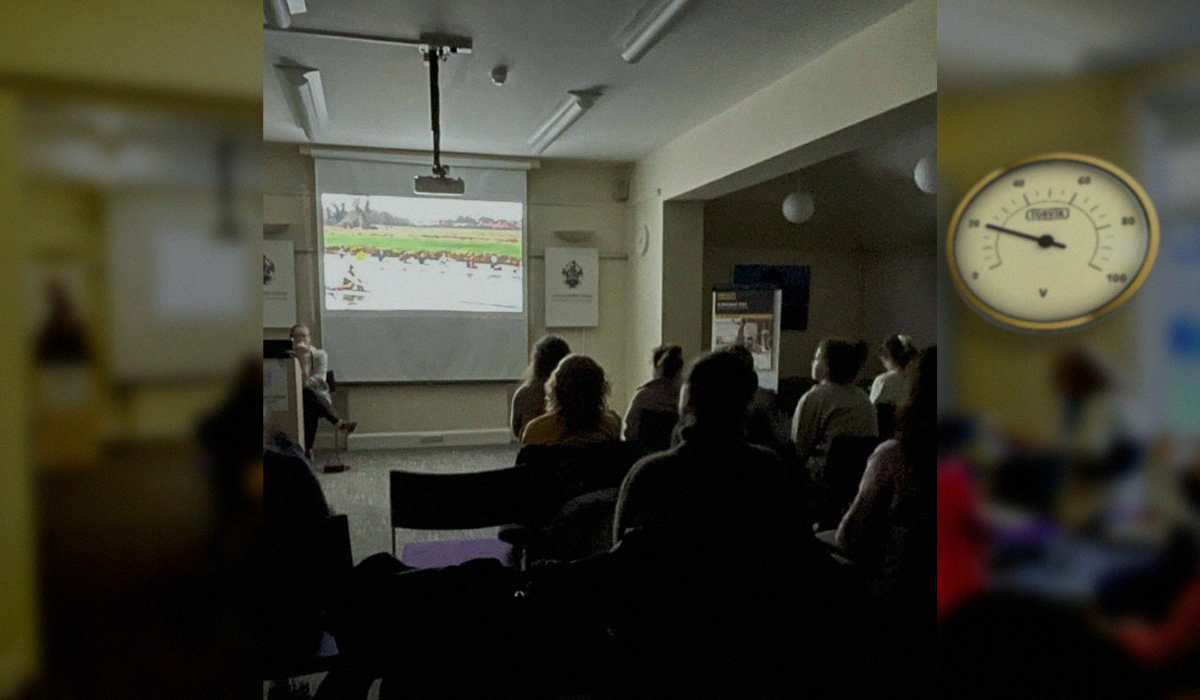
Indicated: 20
